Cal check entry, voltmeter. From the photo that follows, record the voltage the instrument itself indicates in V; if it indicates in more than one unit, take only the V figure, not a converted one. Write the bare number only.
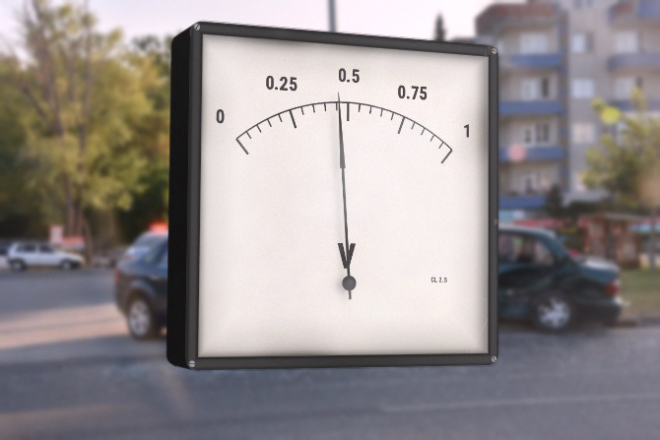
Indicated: 0.45
